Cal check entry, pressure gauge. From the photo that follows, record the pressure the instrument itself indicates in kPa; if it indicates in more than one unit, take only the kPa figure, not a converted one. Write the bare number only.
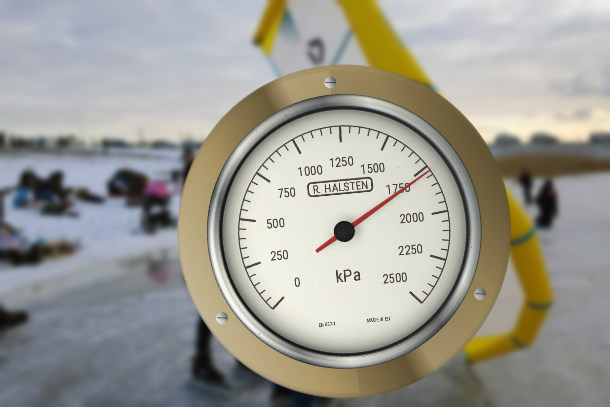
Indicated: 1775
